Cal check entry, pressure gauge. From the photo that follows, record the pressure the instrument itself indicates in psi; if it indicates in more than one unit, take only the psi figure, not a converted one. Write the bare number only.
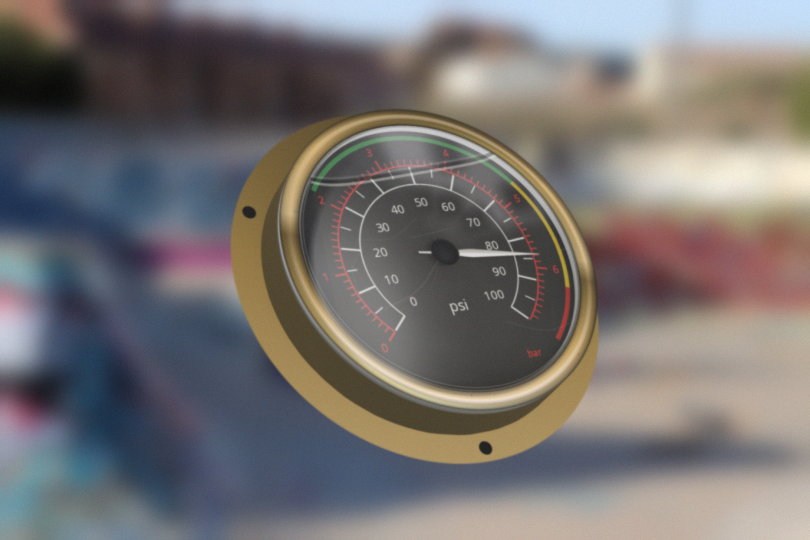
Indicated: 85
